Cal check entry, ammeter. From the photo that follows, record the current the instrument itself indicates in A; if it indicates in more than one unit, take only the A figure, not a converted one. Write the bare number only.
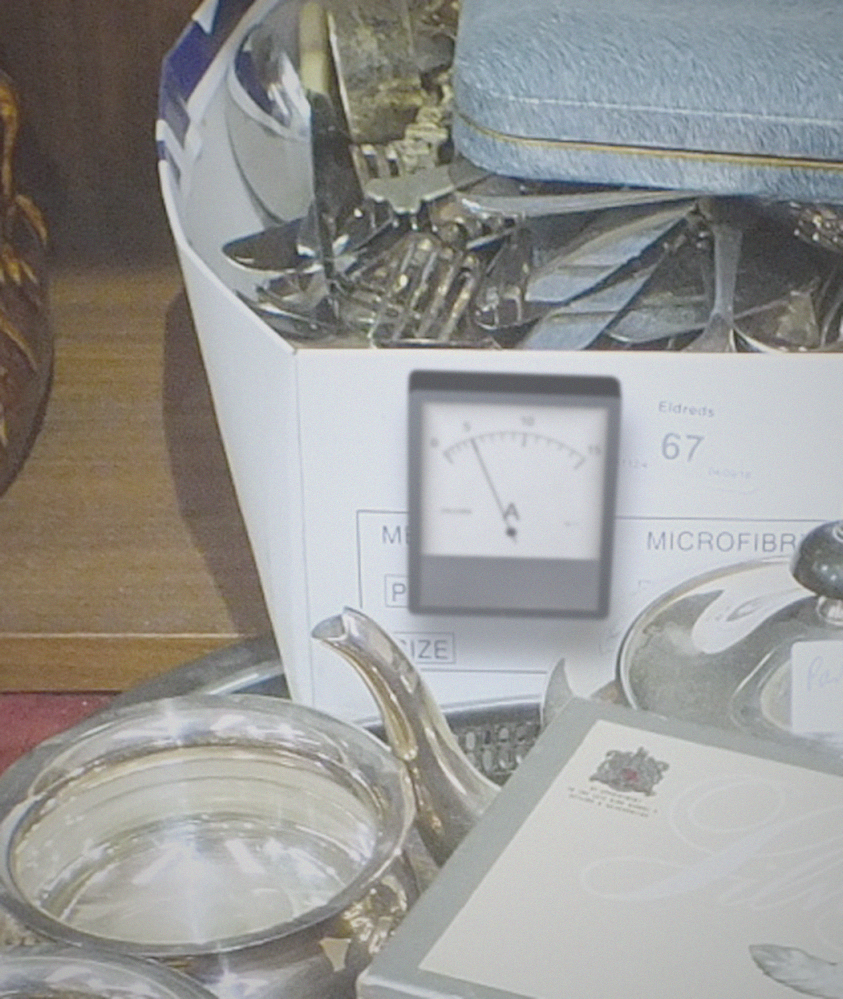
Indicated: 5
